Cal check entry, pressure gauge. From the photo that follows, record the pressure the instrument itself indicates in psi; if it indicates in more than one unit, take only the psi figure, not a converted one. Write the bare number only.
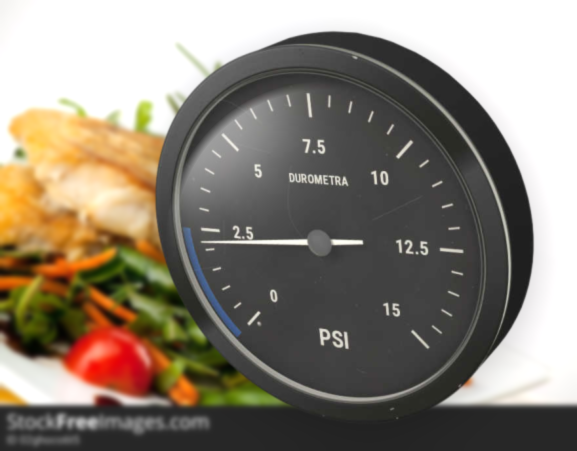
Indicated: 2.25
